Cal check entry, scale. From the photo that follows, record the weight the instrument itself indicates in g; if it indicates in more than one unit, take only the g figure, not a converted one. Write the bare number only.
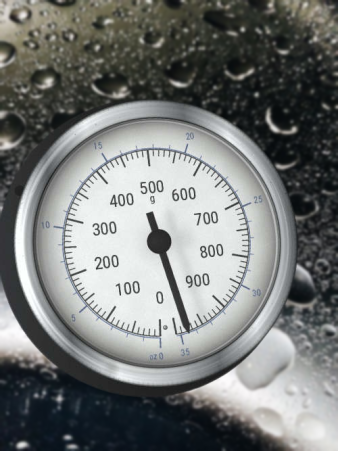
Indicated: 980
